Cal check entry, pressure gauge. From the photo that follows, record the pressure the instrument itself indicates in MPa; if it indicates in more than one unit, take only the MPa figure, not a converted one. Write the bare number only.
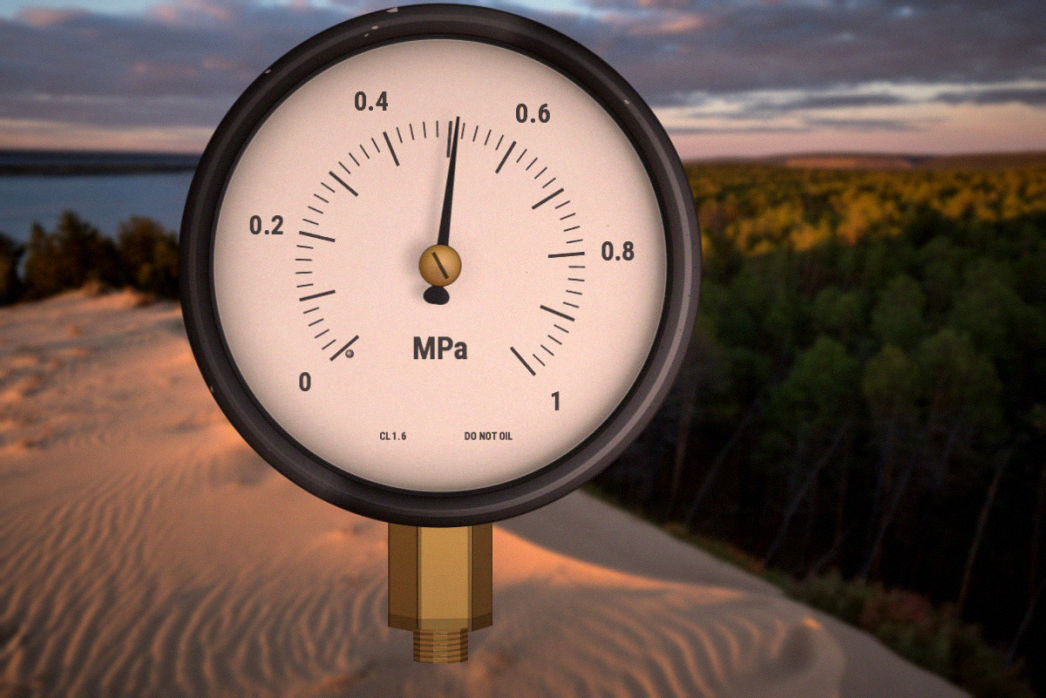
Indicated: 0.51
